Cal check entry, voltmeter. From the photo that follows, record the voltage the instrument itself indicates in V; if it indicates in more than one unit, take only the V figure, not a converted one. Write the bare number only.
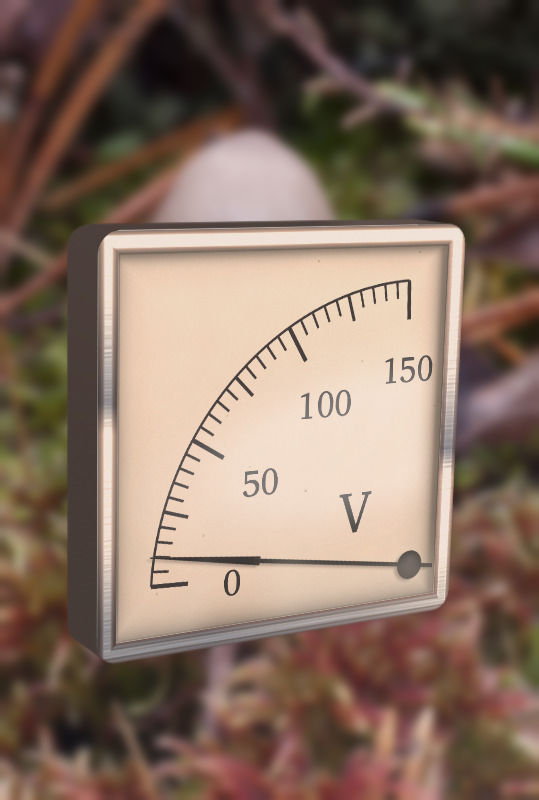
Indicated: 10
